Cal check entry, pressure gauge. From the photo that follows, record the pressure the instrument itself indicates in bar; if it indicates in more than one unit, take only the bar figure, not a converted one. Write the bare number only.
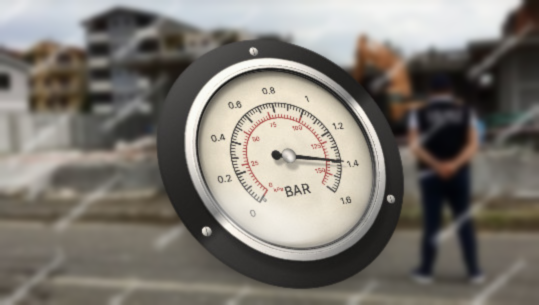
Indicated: 1.4
